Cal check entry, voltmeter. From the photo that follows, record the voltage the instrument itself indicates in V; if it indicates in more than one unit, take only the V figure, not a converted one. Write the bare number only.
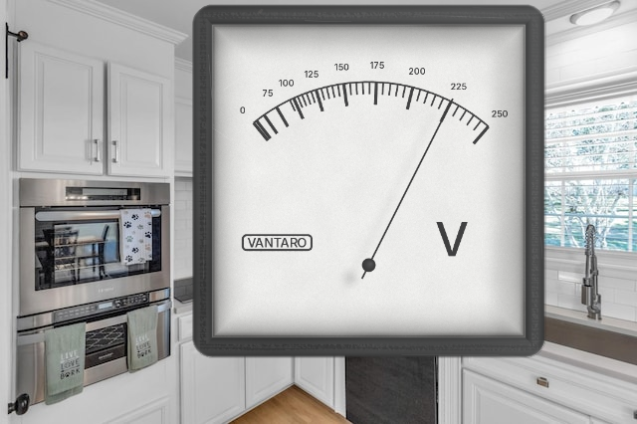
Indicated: 225
